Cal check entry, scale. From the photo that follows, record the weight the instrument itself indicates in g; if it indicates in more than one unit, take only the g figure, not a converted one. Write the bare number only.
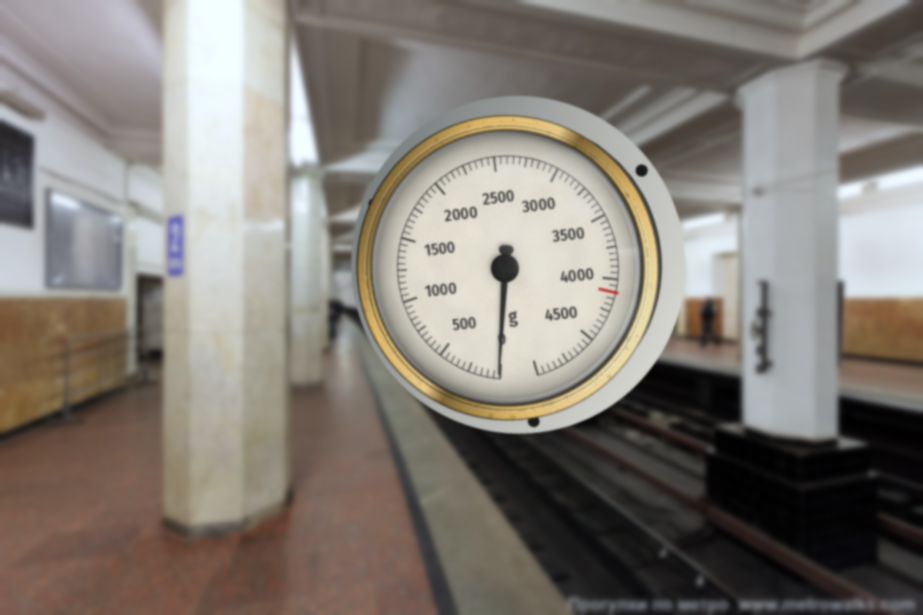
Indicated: 0
